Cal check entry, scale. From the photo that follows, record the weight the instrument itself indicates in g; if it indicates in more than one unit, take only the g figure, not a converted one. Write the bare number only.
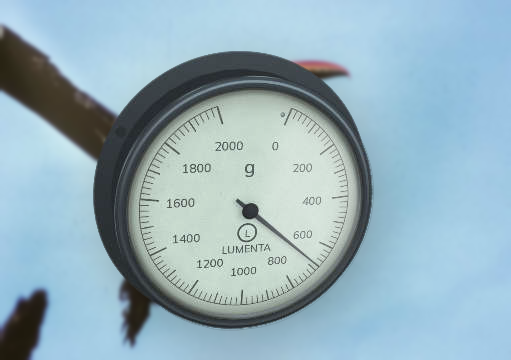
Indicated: 680
